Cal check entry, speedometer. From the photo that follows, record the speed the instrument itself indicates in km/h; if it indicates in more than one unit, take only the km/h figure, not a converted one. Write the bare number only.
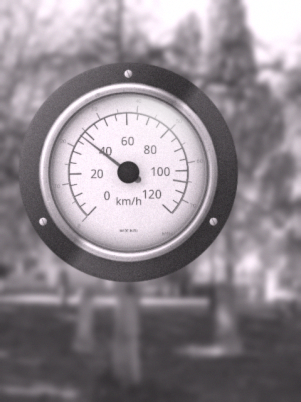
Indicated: 37.5
